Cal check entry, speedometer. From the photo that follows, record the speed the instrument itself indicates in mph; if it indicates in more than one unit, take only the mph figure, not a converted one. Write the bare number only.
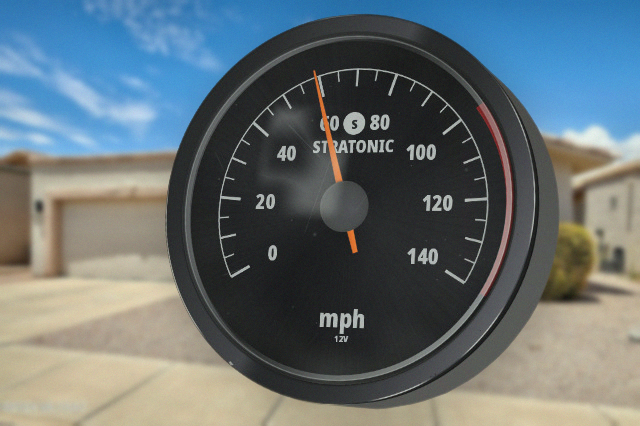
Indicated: 60
